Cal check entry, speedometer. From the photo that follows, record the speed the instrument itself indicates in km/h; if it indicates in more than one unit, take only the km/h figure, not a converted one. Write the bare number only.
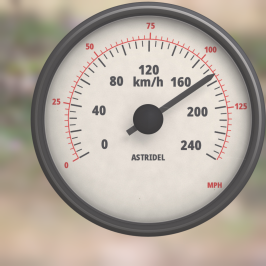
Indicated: 175
